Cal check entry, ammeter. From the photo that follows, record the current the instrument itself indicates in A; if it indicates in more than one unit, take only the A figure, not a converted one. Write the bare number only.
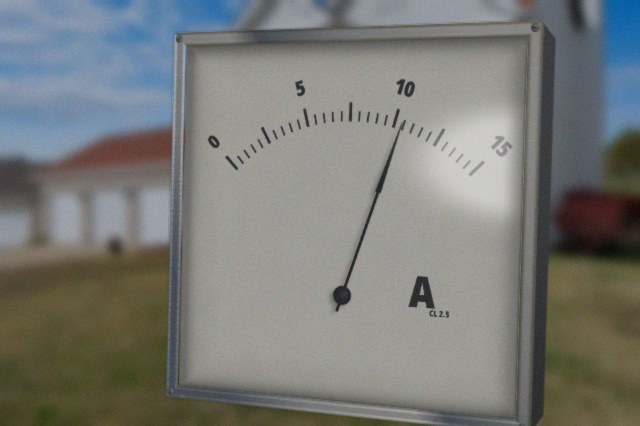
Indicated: 10.5
